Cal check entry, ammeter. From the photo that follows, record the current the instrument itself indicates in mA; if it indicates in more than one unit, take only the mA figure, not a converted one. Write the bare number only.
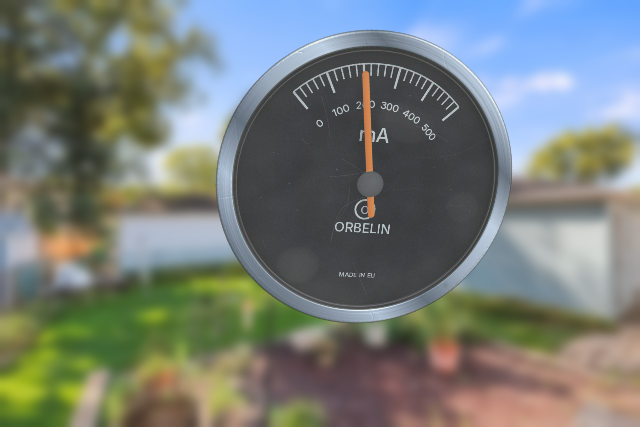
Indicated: 200
